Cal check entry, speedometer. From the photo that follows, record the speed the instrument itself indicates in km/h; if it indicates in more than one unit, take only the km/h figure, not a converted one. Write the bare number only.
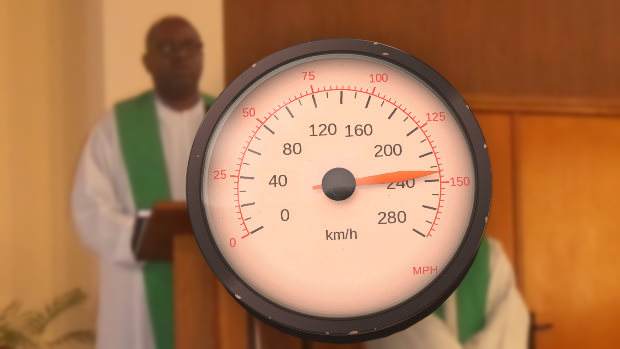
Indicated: 235
